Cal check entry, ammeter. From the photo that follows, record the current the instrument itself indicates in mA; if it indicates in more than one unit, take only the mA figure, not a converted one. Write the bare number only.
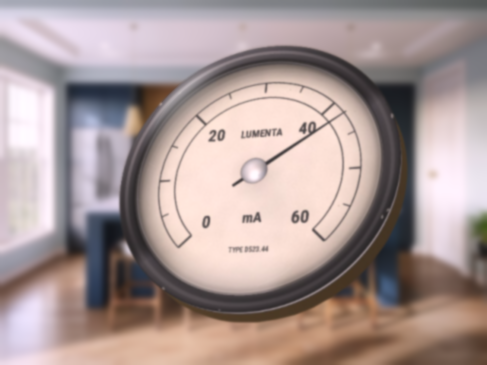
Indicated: 42.5
